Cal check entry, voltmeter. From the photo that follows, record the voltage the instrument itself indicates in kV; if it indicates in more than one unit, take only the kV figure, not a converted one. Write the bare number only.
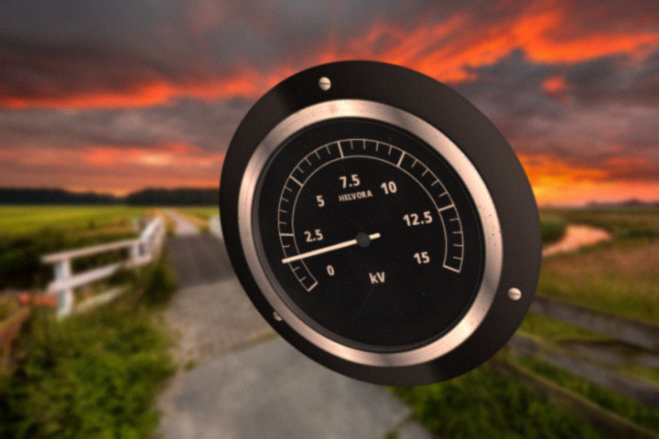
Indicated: 1.5
